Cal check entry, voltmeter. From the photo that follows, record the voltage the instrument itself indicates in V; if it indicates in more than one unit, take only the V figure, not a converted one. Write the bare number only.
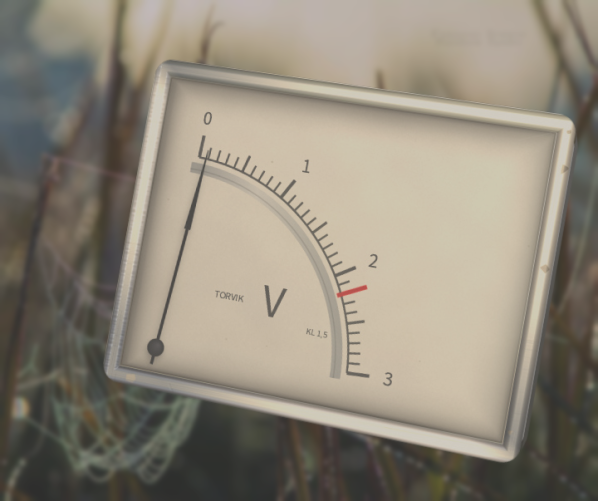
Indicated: 0.1
